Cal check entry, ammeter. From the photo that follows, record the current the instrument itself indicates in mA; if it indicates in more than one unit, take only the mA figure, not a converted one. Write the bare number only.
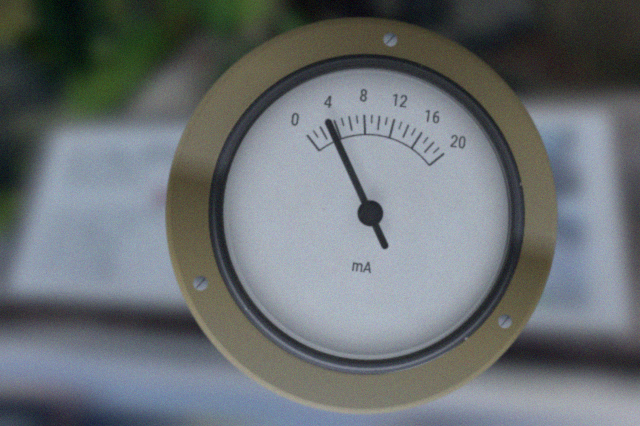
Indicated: 3
